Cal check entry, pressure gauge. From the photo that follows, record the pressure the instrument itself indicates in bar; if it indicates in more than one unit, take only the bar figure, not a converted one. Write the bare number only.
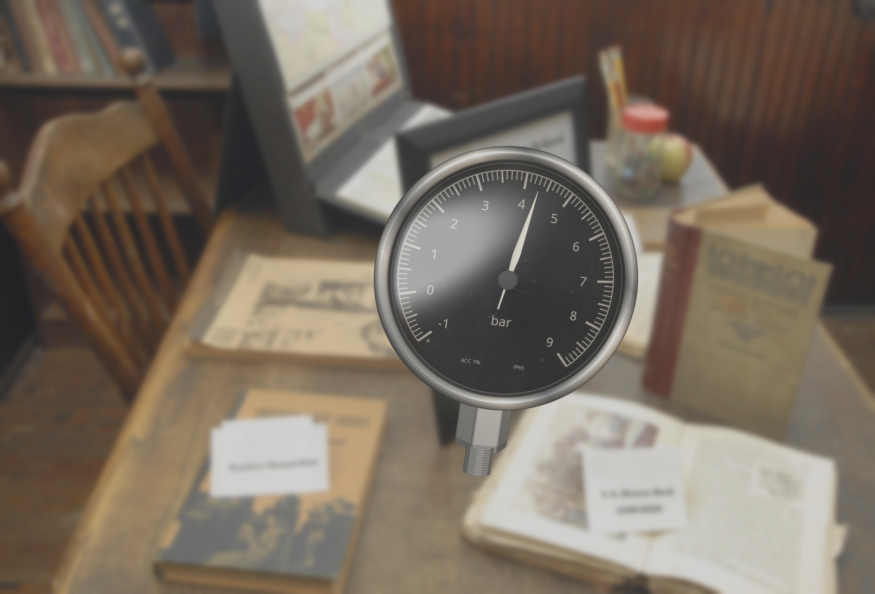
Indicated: 4.3
